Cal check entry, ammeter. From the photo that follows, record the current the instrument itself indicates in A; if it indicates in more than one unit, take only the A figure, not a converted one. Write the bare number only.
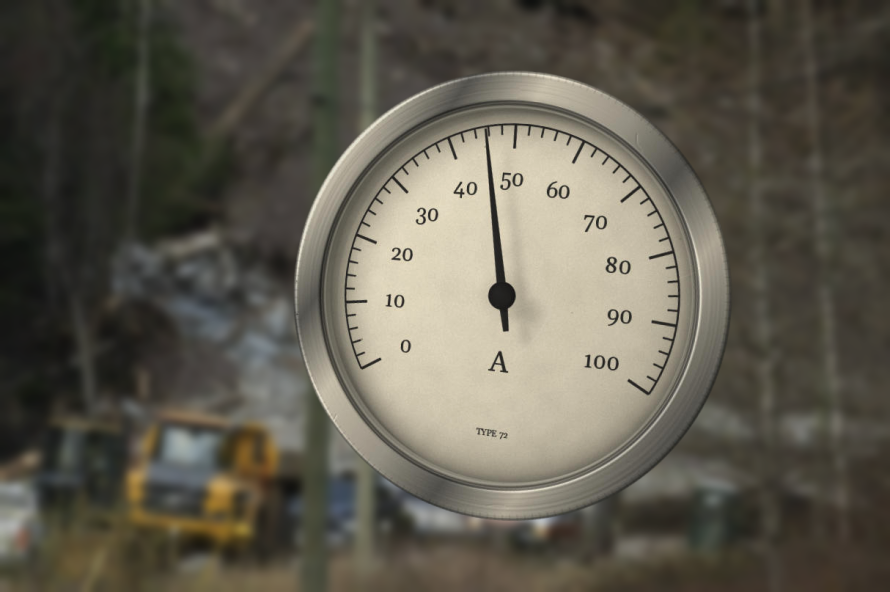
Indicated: 46
